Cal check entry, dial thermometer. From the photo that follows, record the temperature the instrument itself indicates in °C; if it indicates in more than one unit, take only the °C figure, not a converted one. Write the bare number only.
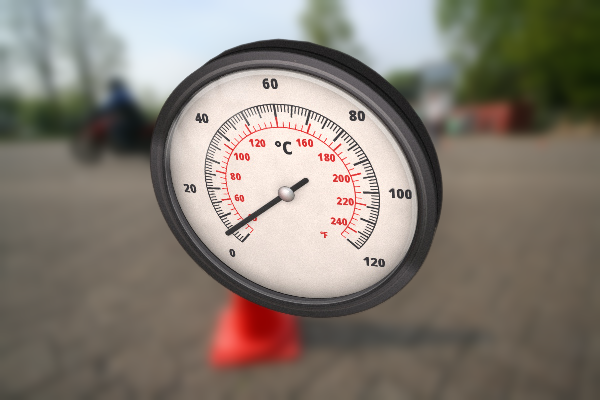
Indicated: 5
